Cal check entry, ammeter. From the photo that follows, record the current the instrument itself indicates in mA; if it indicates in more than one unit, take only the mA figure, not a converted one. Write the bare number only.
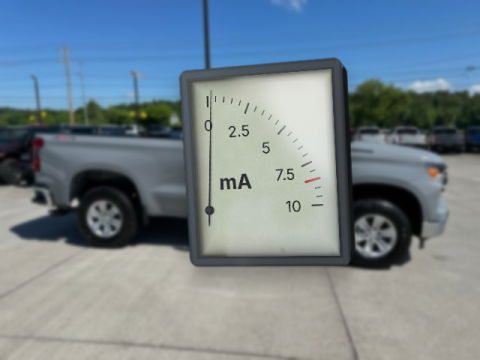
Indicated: 0.25
